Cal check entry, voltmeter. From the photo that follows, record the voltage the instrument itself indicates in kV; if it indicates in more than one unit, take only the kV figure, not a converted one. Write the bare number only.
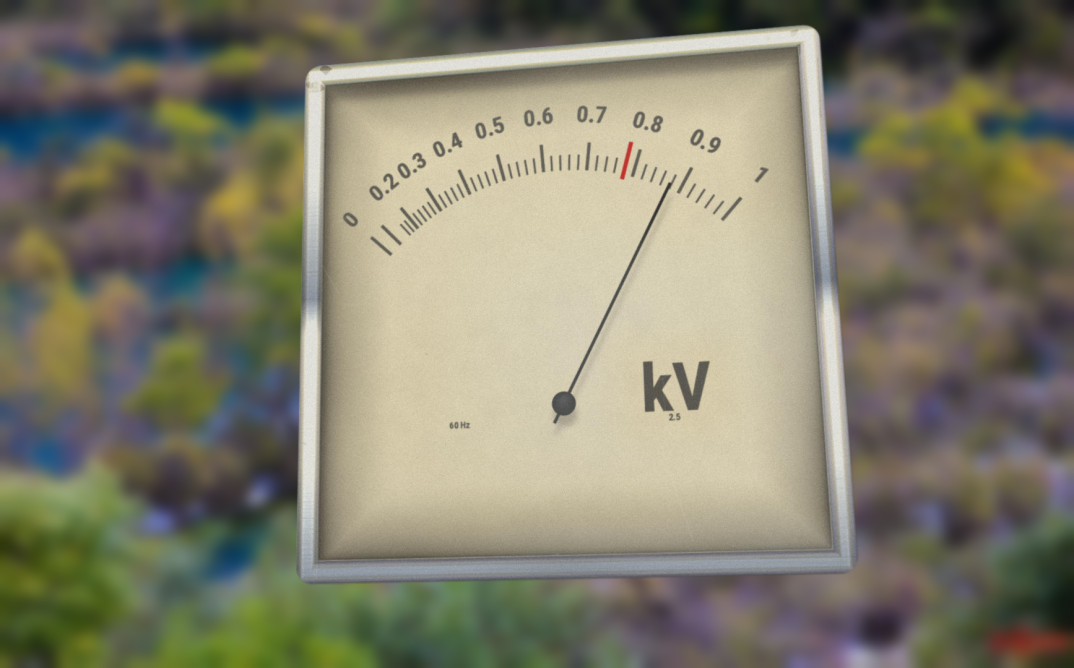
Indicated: 0.88
